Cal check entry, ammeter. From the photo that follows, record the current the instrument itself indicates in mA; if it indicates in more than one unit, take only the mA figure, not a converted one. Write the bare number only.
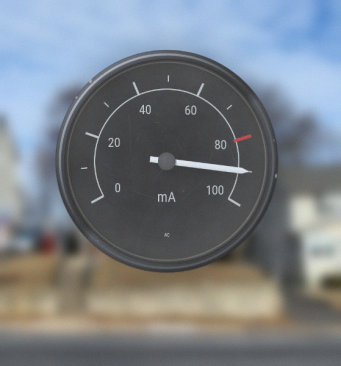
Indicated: 90
